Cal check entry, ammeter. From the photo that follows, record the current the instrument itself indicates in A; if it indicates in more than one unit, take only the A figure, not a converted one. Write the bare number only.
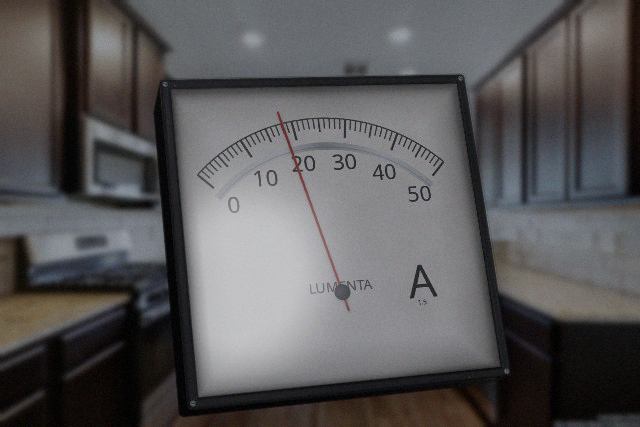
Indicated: 18
